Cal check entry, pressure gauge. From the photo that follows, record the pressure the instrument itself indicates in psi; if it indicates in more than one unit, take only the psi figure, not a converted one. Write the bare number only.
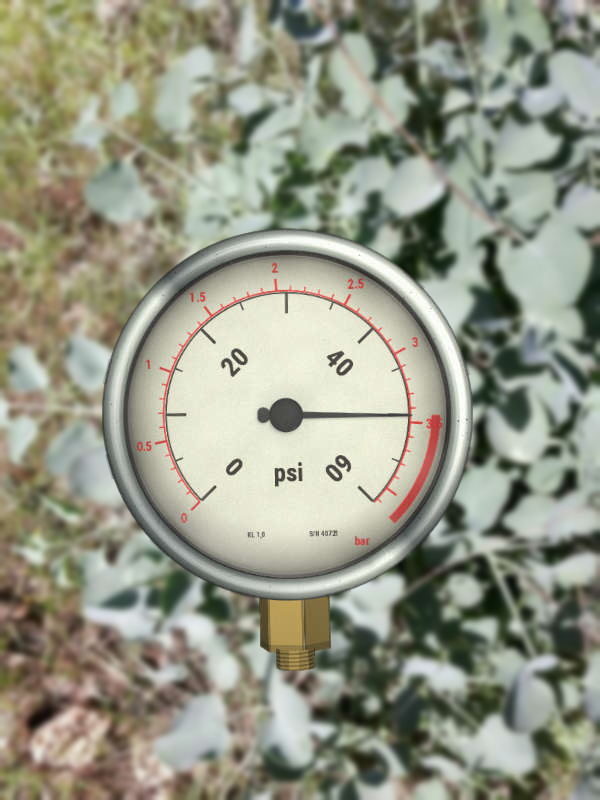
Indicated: 50
